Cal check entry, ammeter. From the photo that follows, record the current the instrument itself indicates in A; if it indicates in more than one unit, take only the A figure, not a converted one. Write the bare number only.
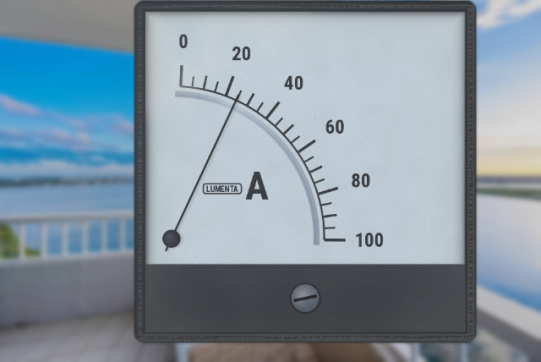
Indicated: 25
